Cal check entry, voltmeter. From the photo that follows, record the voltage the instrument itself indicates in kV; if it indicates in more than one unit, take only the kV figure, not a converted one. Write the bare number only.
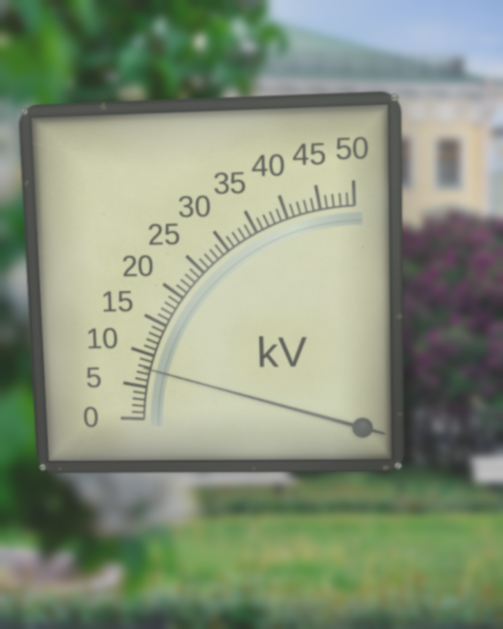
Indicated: 8
